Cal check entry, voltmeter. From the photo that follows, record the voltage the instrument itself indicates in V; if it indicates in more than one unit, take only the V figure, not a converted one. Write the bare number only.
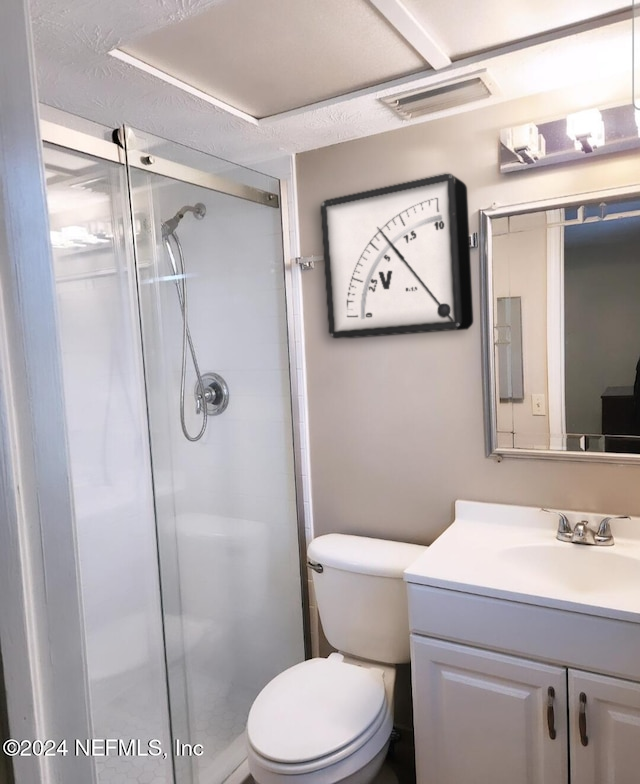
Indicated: 6
